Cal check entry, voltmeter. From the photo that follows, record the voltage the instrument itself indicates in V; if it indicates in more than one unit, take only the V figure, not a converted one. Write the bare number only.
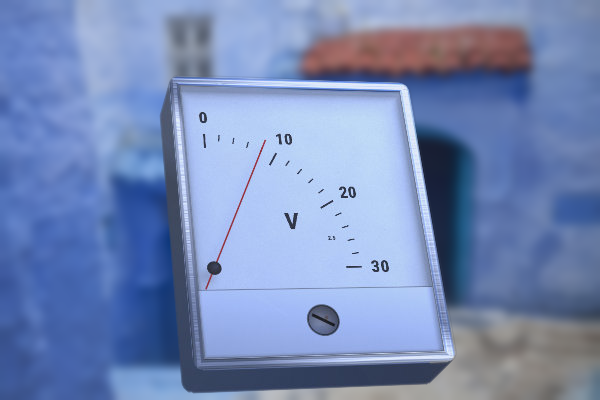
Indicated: 8
